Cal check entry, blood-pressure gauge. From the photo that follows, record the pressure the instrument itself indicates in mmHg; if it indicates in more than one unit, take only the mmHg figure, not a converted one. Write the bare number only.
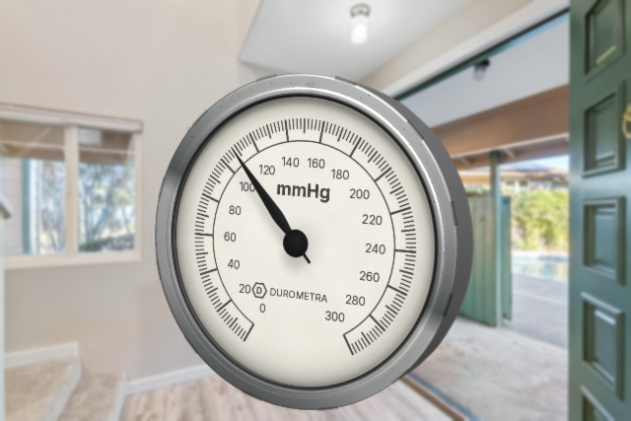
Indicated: 110
